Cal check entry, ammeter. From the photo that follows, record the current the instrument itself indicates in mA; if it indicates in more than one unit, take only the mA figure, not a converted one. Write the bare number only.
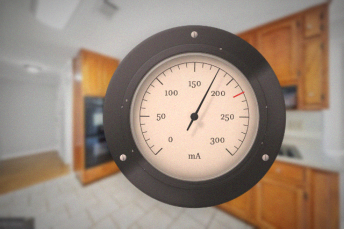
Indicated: 180
